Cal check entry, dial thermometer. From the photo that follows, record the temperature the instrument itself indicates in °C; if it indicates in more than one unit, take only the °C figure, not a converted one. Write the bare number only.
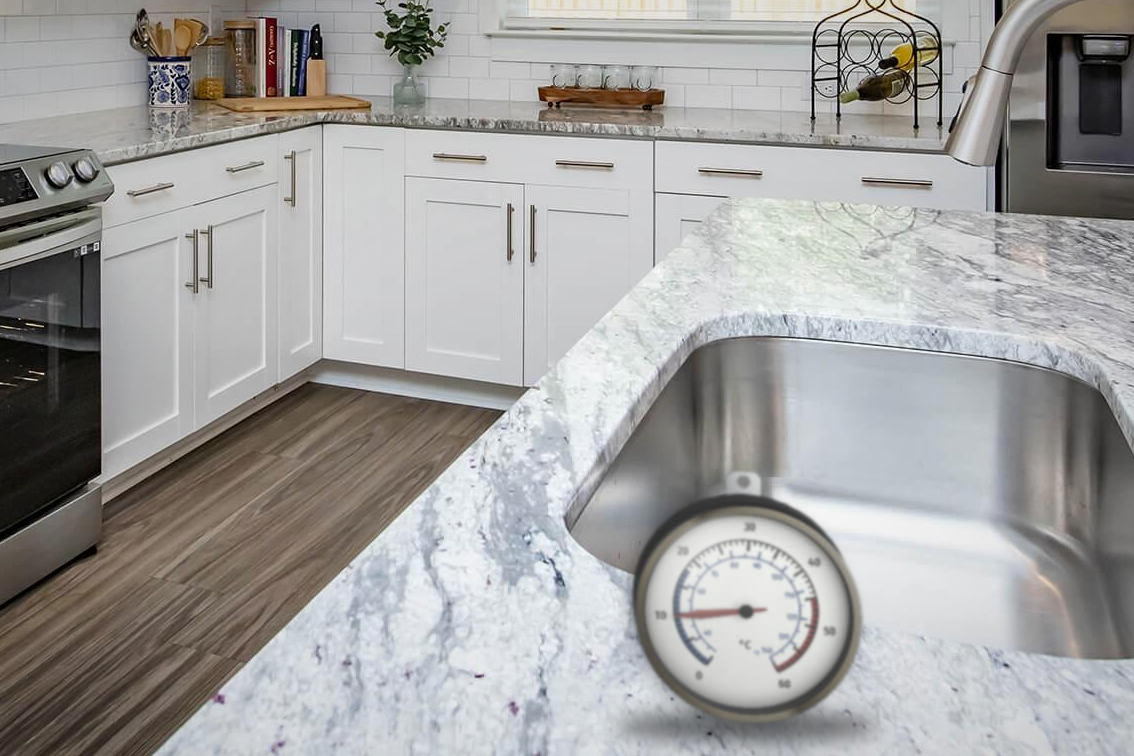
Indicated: 10
